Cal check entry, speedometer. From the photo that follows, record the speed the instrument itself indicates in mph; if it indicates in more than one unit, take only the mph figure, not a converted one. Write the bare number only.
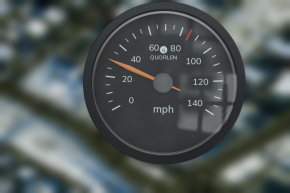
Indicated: 30
